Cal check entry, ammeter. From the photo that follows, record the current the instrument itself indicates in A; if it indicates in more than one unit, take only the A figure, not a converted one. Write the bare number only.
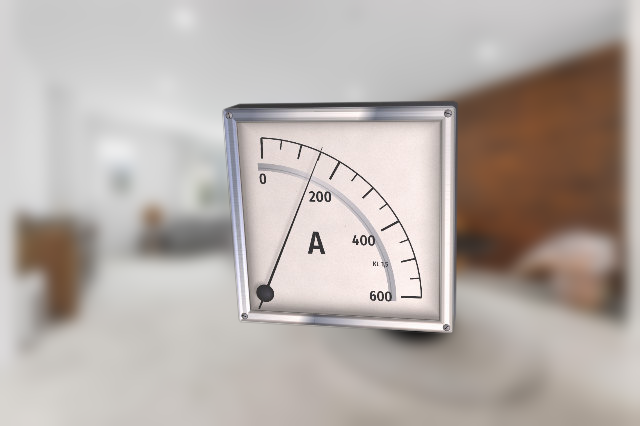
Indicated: 150
